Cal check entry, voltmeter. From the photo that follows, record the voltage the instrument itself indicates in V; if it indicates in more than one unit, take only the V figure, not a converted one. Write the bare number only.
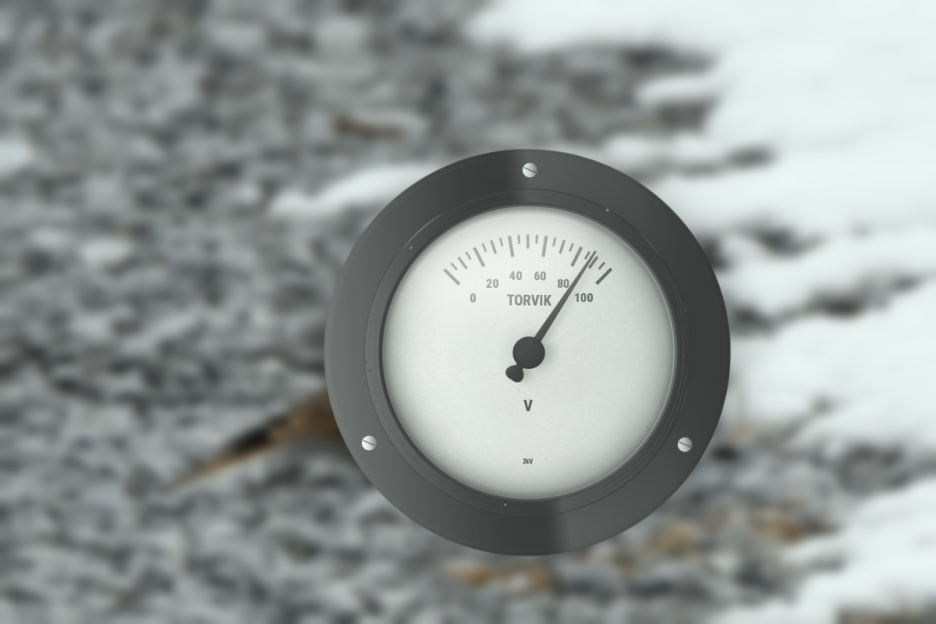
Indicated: 87.5
